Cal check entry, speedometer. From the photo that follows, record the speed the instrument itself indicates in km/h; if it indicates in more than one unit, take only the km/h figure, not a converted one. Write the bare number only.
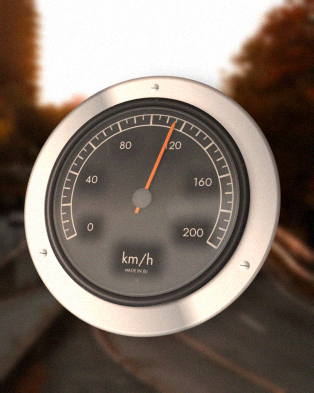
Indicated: 115
